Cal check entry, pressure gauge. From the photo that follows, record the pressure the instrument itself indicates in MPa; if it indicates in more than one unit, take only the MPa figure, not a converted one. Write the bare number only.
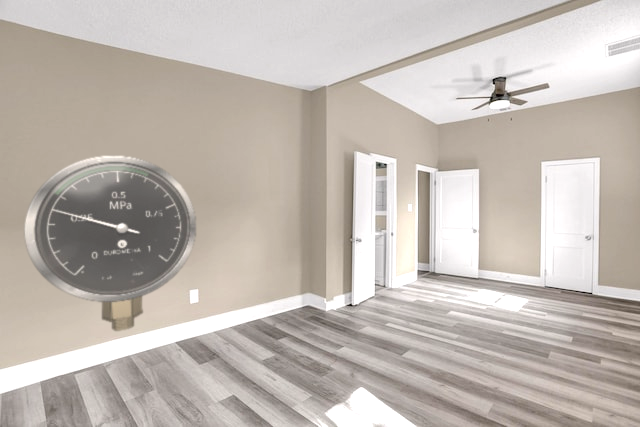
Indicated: 0.25
